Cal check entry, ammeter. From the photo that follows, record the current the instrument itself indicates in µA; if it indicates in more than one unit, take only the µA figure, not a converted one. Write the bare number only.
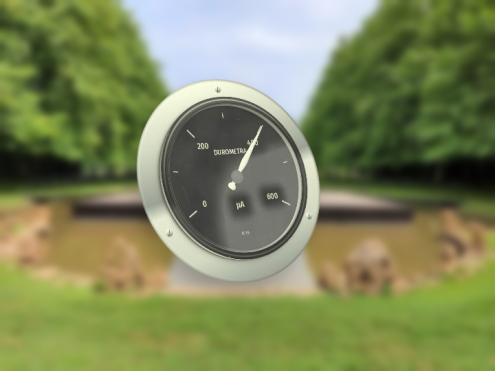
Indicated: 400
